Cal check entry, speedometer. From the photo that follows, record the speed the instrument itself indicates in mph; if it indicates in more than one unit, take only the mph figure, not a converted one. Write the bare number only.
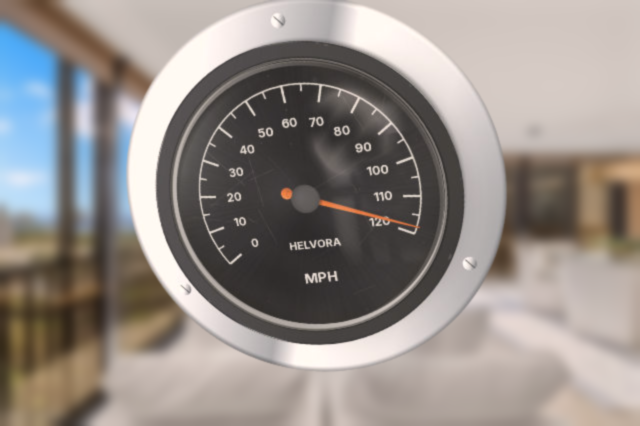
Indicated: 117.5
